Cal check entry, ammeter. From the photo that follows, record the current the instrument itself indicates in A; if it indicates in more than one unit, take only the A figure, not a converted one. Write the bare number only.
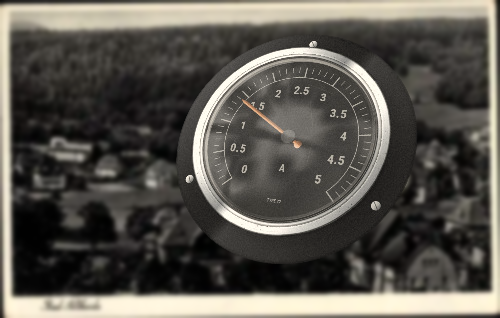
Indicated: 1.4
